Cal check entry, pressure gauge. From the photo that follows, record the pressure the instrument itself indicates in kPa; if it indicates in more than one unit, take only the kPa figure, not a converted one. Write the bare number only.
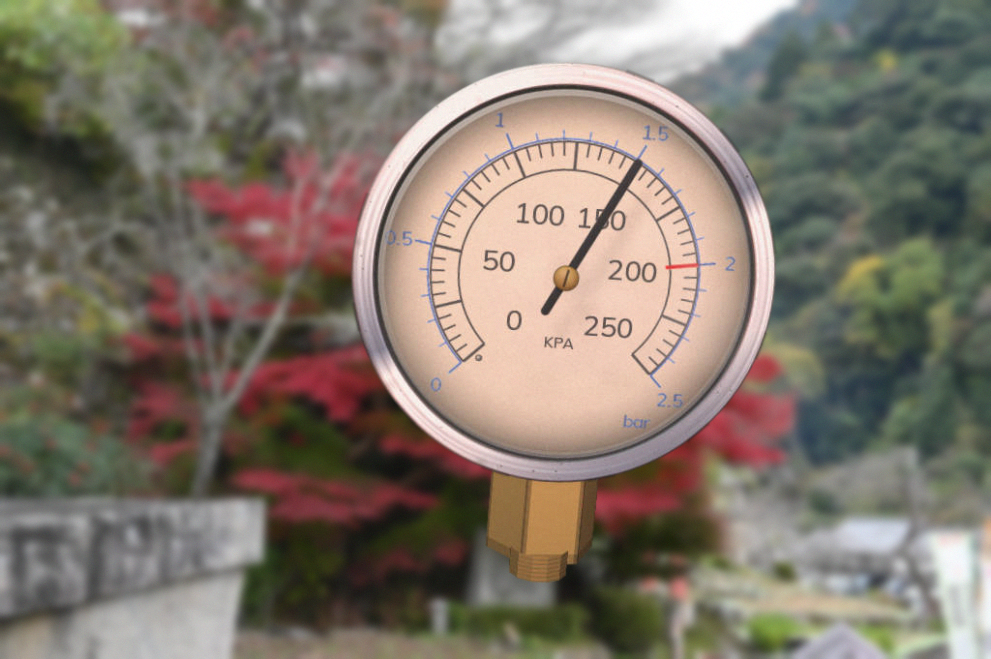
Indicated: 150
